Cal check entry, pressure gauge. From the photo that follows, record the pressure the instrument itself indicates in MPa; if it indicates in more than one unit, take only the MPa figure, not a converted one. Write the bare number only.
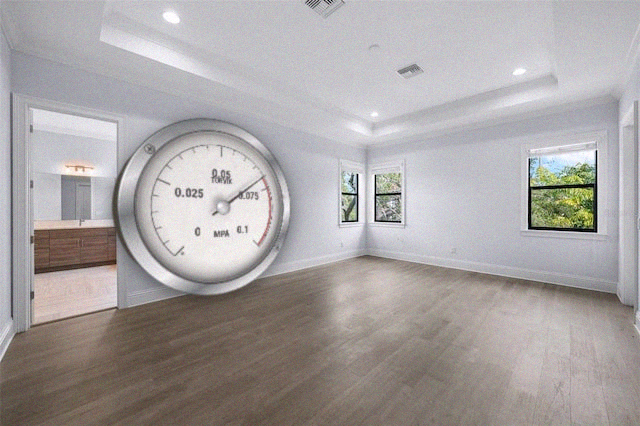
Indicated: 0.07
